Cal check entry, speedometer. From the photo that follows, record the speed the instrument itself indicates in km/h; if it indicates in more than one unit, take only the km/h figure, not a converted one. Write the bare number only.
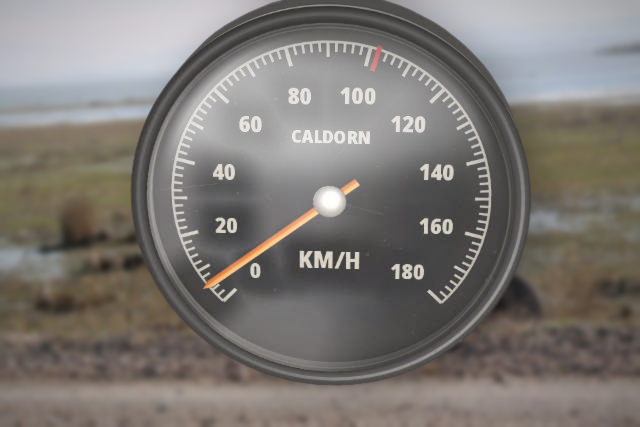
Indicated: 6
